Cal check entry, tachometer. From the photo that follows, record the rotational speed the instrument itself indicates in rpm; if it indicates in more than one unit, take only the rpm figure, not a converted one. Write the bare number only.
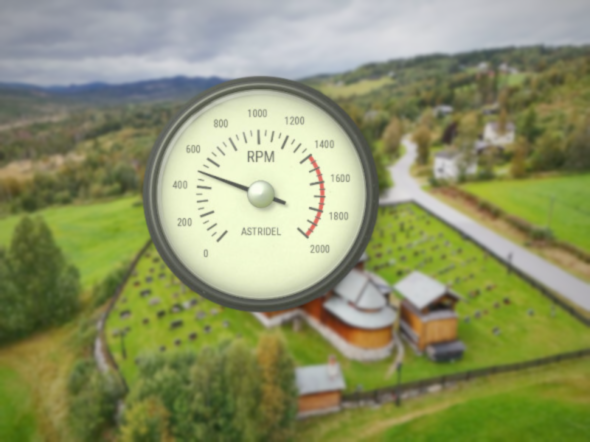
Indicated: 500
